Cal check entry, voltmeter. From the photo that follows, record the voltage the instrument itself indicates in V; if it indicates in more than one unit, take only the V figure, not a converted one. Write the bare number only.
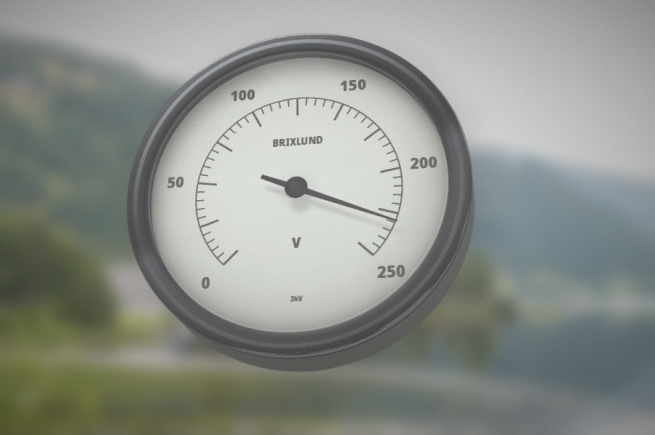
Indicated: 230
